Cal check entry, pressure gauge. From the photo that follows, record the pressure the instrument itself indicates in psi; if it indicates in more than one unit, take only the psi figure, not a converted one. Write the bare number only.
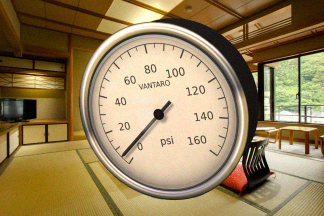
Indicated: 5
